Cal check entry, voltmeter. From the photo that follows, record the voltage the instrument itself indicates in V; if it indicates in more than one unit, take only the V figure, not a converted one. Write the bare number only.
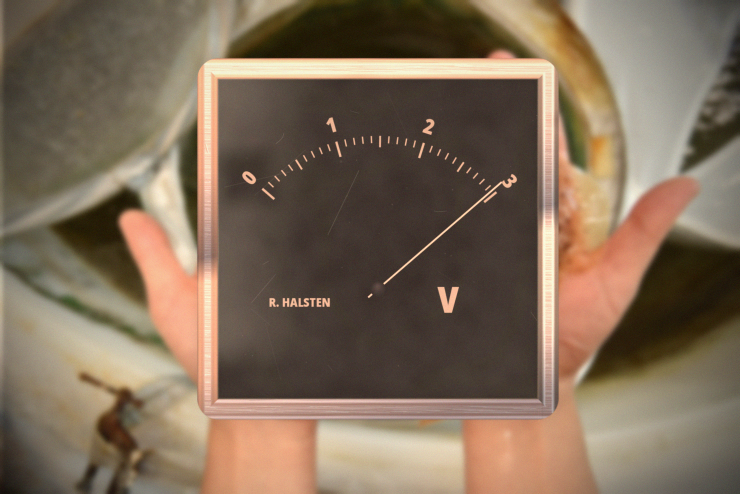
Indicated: 2.95
